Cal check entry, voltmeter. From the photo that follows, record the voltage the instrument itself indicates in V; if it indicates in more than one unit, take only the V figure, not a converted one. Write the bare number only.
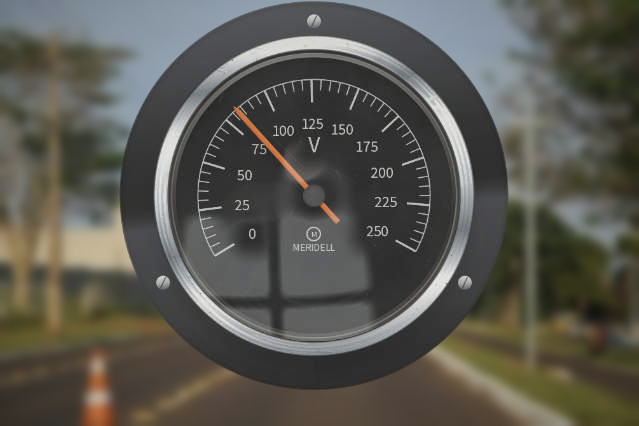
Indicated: 82.5
